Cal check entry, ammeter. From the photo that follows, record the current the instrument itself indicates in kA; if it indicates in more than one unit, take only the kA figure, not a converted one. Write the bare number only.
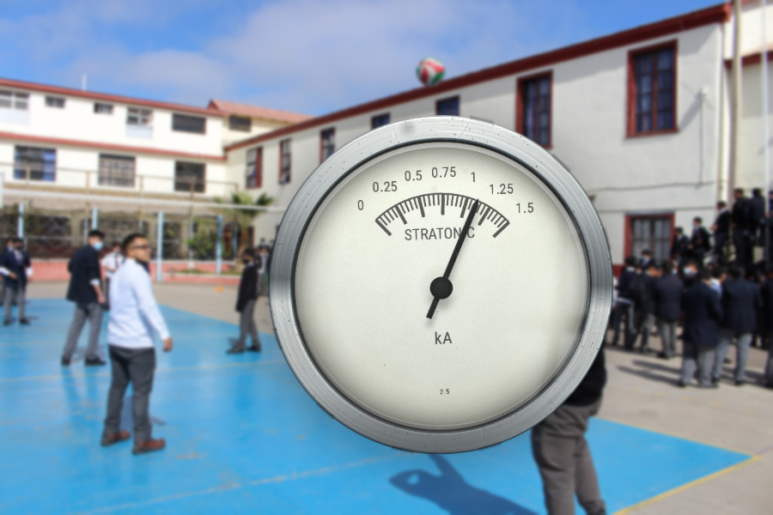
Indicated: 1.1
